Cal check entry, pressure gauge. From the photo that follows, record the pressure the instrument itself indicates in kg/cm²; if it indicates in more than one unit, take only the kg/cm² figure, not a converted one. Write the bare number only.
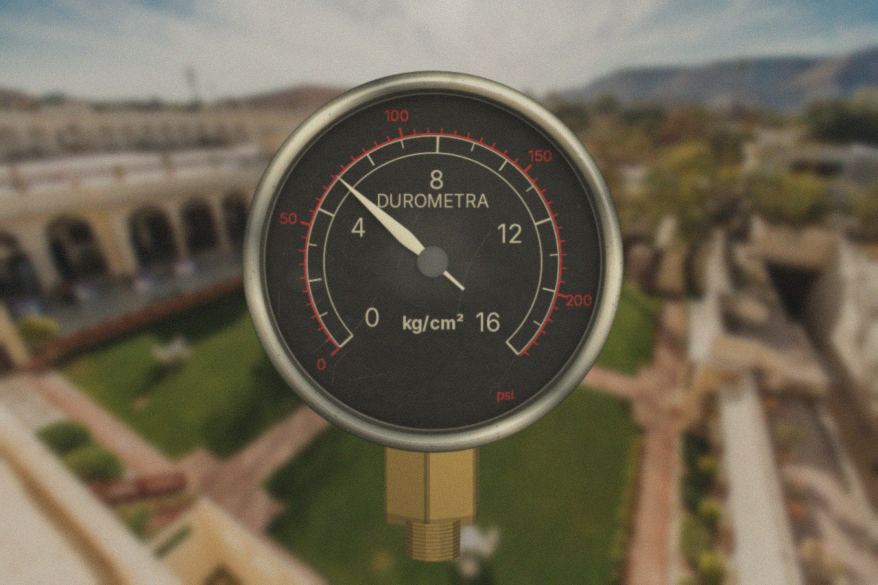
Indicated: 5
